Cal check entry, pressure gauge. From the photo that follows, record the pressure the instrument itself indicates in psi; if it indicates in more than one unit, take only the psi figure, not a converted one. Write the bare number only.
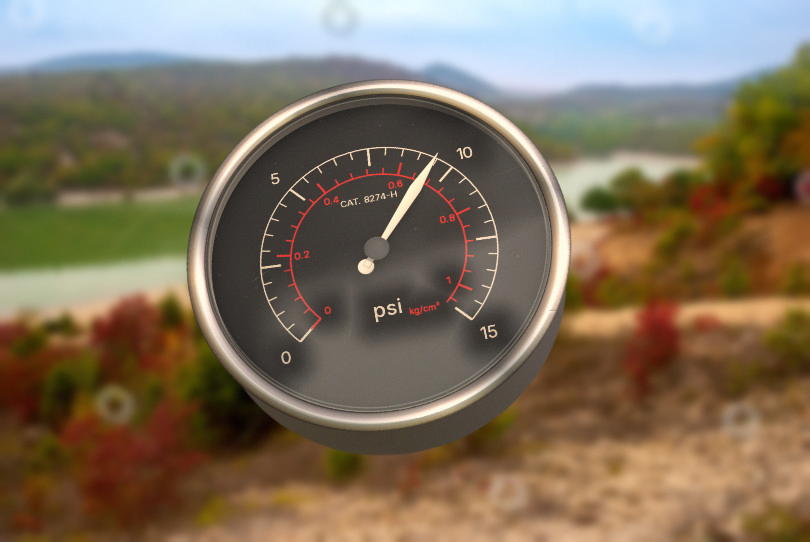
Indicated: 9.5
